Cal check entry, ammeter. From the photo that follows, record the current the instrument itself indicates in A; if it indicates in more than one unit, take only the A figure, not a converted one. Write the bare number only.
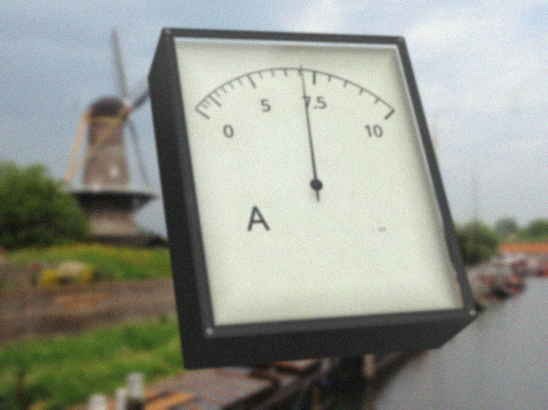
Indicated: 7
